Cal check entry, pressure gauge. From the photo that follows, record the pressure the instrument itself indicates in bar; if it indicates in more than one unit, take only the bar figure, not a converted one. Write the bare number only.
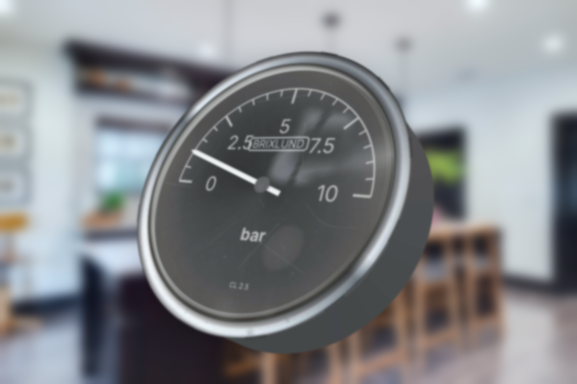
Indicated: 1
